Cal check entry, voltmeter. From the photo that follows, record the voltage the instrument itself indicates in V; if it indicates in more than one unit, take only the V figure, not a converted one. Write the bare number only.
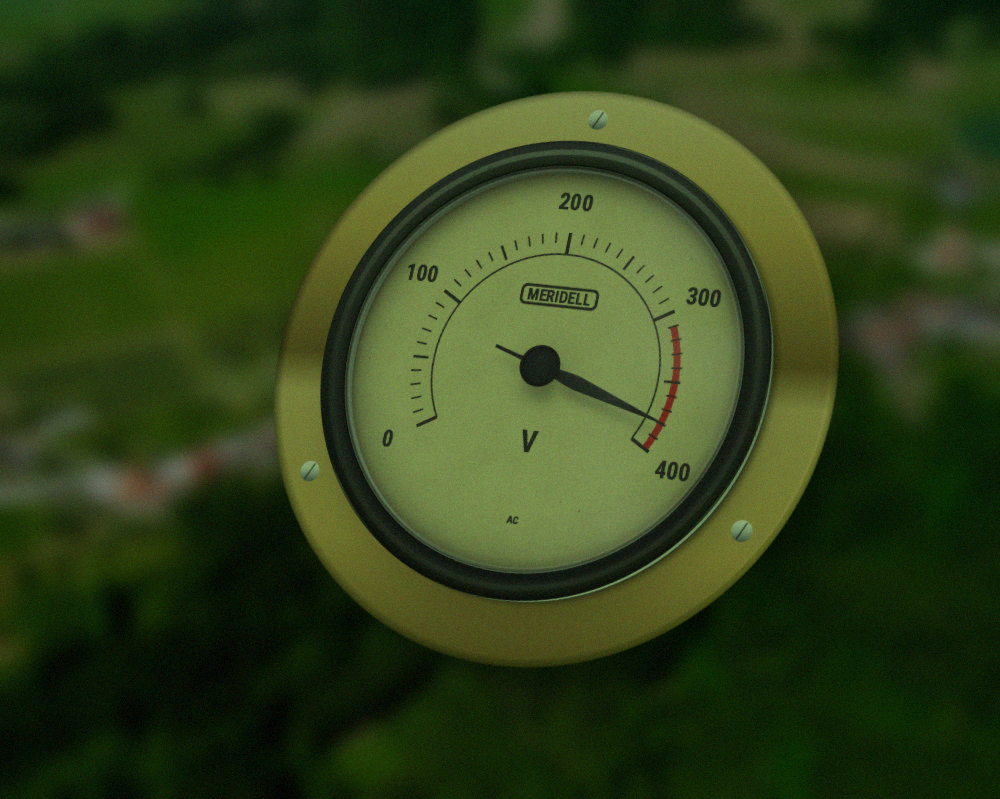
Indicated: 380
